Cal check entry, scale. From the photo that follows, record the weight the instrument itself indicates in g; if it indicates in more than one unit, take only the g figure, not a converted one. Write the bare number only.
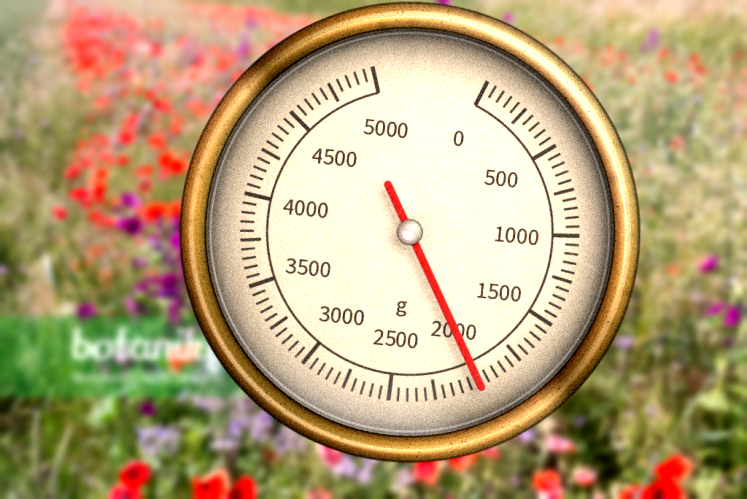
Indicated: 2000
